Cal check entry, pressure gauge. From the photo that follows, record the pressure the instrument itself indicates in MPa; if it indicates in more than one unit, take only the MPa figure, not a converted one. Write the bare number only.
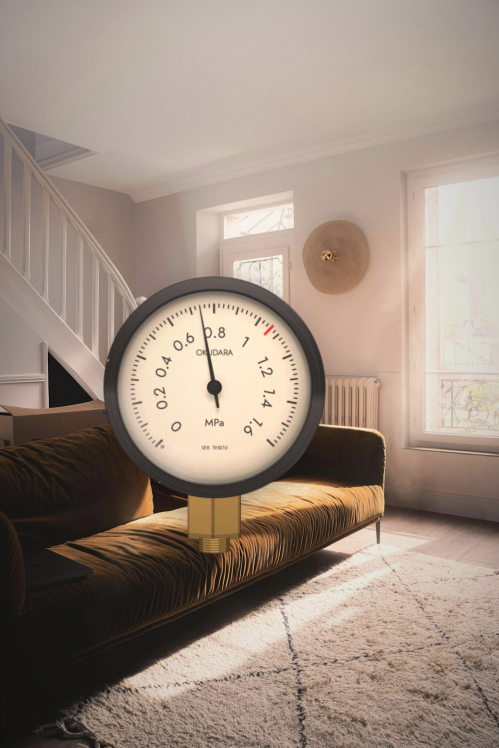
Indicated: 0.74
